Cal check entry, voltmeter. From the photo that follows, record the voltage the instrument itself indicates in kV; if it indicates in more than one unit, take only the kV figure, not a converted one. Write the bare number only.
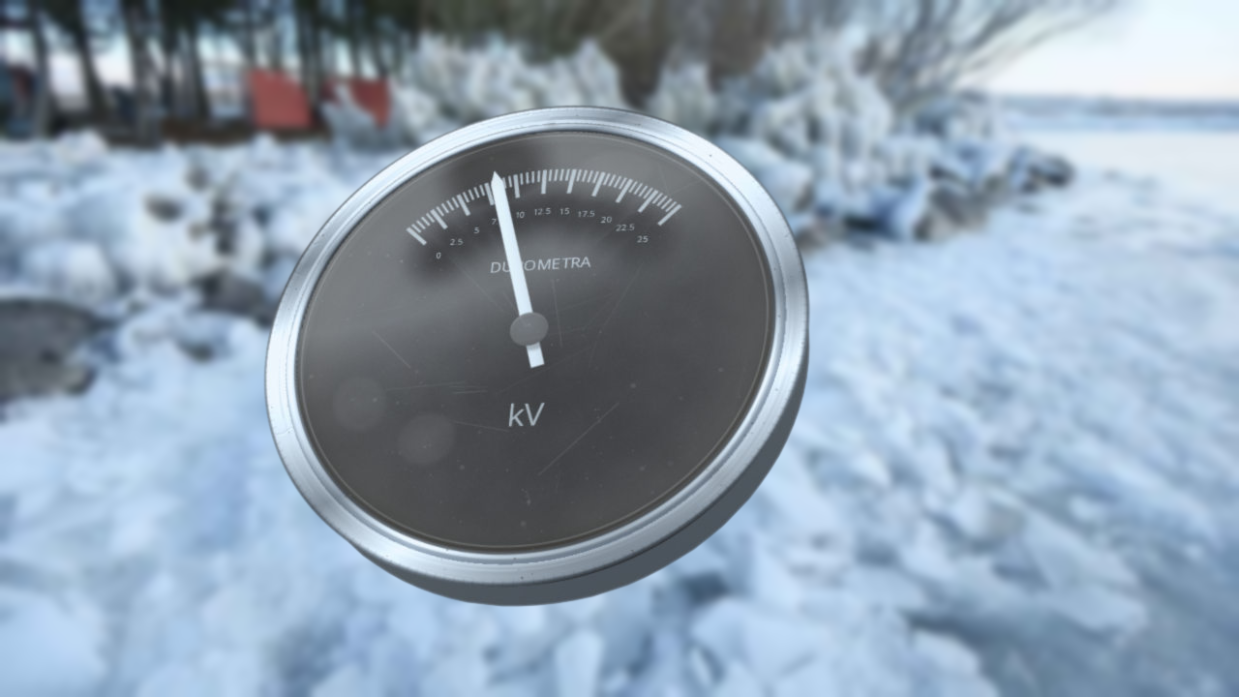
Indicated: 8.5
